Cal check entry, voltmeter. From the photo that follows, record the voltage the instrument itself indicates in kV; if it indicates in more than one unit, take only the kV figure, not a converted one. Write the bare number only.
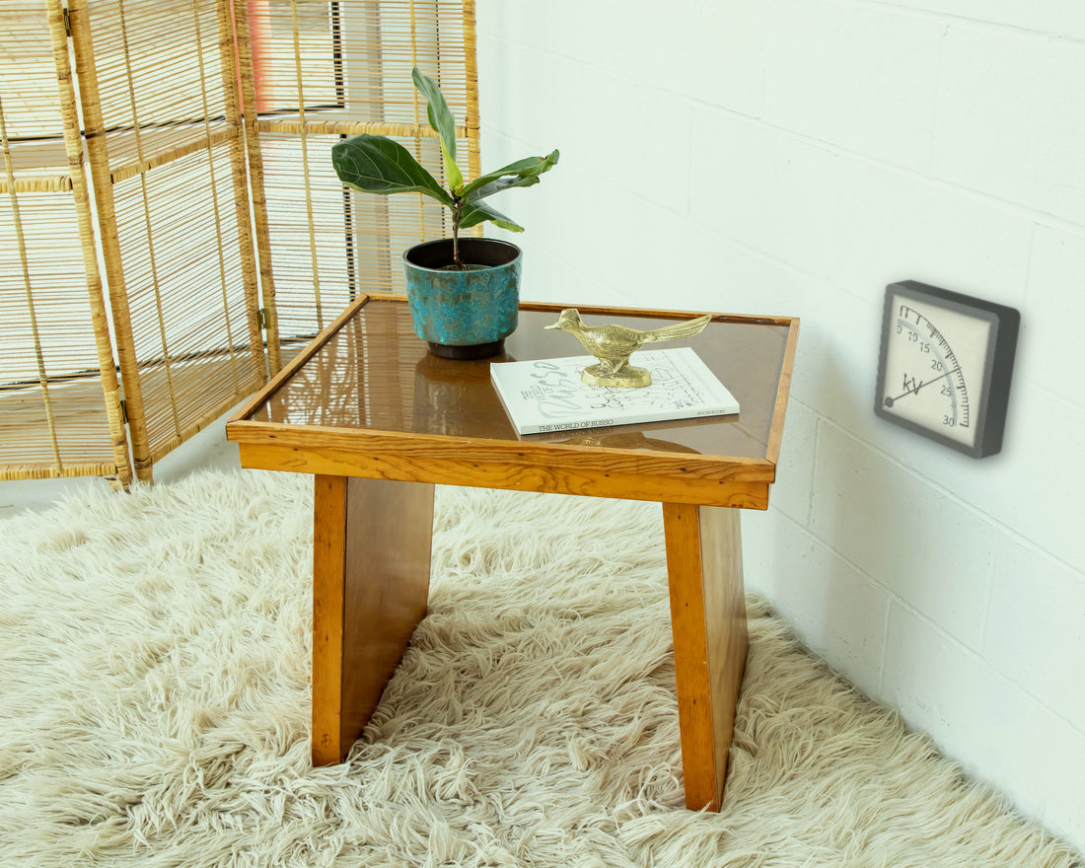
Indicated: 22.5
